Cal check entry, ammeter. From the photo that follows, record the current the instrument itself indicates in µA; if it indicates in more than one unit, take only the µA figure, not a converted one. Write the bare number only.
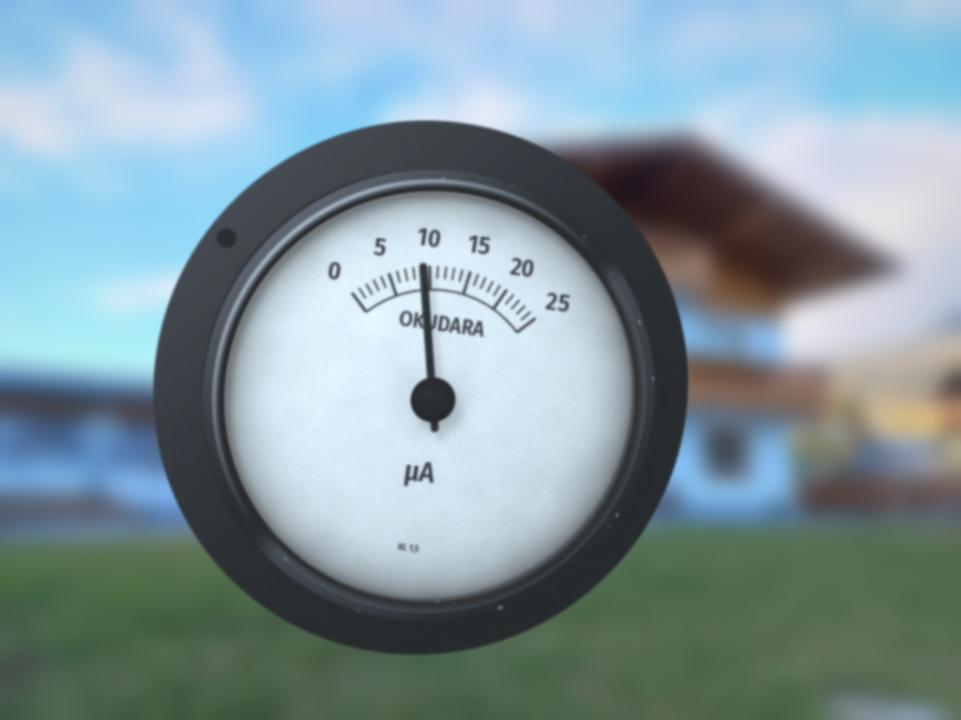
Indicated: 9
